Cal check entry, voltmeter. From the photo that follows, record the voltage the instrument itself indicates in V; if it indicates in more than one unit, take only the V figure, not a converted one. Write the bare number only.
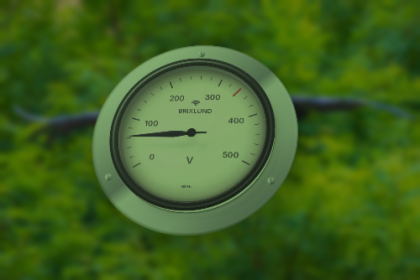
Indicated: 60
